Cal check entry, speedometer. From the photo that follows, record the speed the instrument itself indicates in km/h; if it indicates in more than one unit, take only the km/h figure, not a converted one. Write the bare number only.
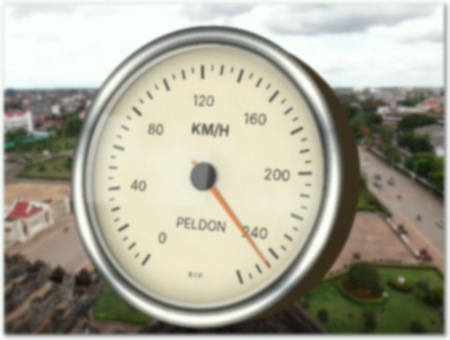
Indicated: 245
